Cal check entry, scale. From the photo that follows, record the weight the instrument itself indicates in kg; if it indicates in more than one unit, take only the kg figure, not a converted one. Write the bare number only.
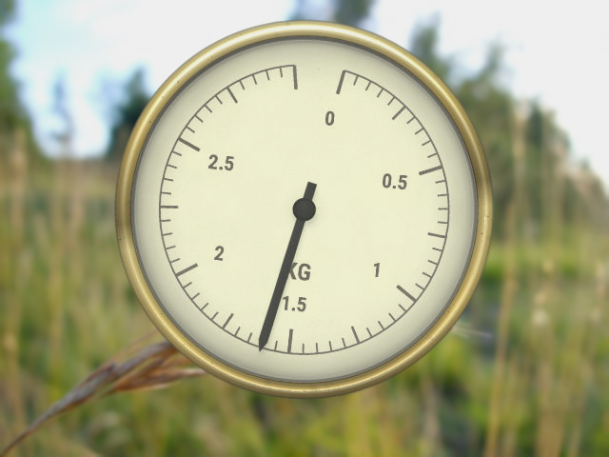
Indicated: 1.6
